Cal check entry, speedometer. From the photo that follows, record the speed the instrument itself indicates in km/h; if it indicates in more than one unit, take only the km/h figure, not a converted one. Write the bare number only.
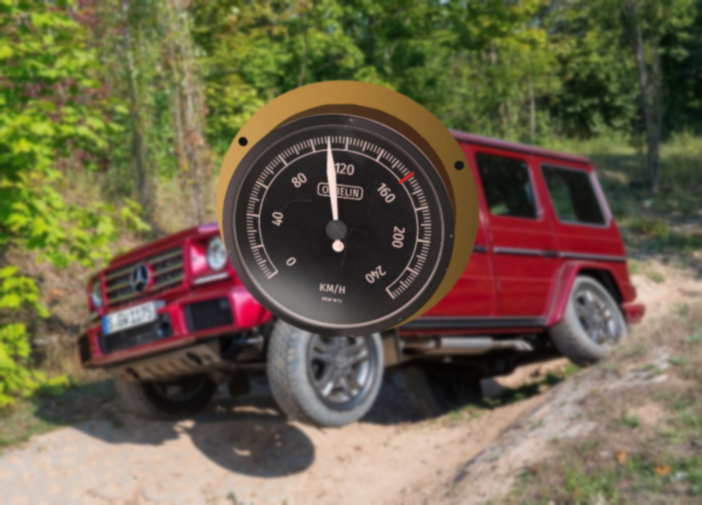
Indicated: 110
